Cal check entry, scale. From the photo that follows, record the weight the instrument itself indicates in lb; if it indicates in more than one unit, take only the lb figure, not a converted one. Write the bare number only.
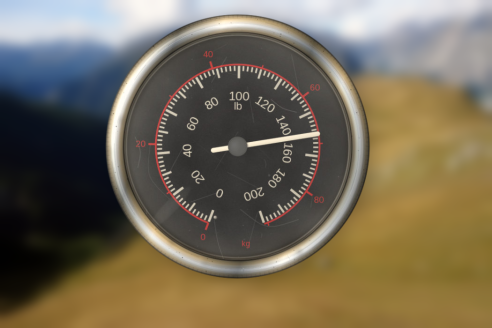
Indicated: 150
